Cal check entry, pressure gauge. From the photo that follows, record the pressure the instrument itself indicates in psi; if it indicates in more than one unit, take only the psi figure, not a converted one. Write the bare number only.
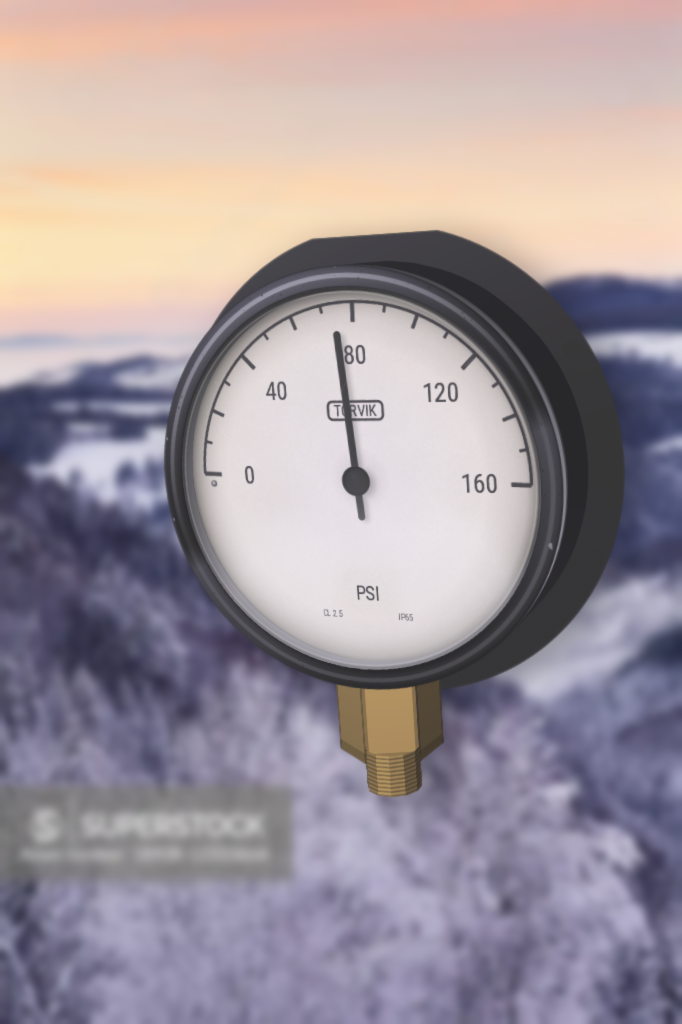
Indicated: 75
